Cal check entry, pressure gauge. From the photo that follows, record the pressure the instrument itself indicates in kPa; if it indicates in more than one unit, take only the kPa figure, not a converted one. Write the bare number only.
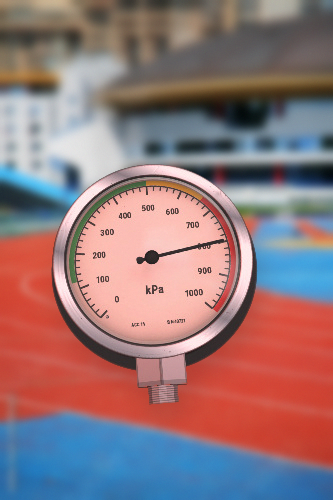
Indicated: 800
